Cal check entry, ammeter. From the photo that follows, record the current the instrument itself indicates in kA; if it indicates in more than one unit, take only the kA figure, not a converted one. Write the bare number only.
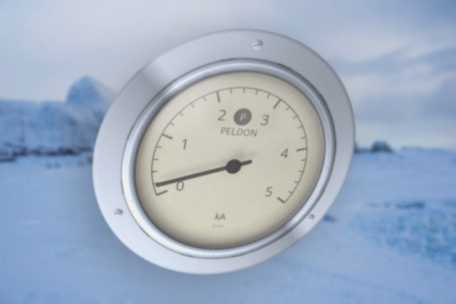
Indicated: 0.2
